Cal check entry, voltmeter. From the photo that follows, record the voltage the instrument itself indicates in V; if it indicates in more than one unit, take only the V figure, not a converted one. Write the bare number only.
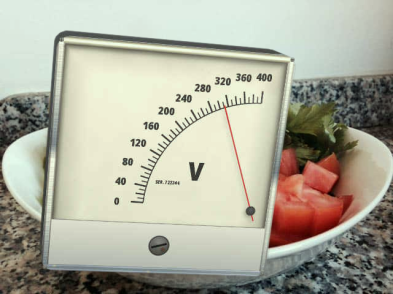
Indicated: 310
